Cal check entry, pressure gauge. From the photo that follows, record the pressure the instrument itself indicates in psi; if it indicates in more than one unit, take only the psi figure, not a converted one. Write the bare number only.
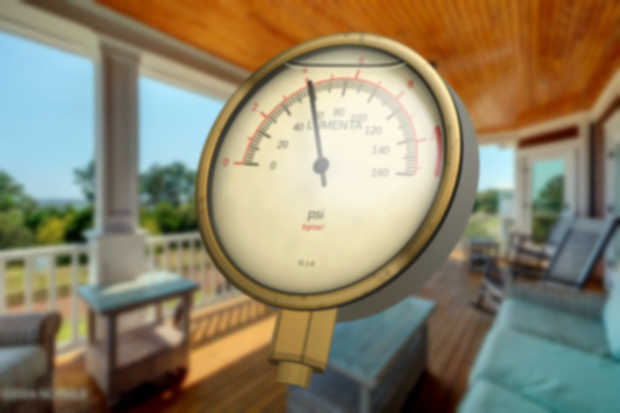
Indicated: 60
